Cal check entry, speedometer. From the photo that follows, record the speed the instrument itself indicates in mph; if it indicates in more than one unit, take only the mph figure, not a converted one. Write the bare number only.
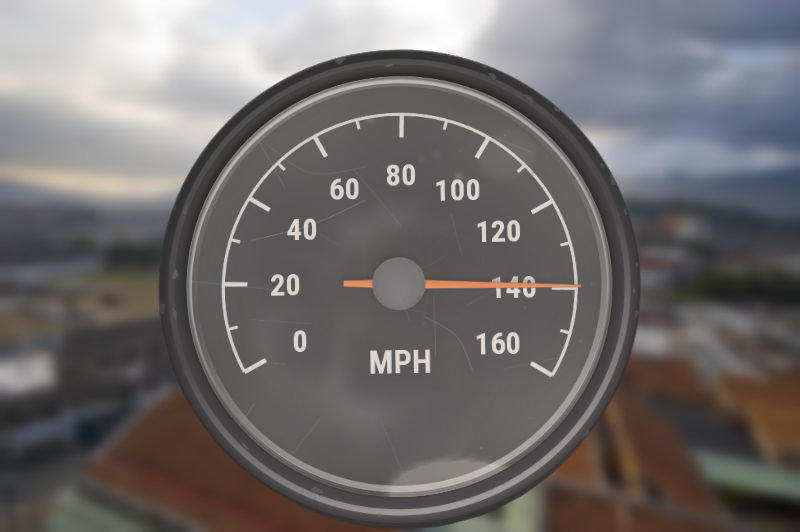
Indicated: 140
